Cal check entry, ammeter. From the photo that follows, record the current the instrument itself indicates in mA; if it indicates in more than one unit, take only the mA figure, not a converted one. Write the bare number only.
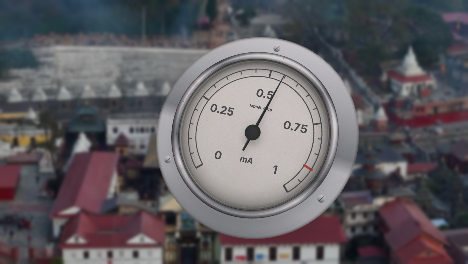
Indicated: 0.55
